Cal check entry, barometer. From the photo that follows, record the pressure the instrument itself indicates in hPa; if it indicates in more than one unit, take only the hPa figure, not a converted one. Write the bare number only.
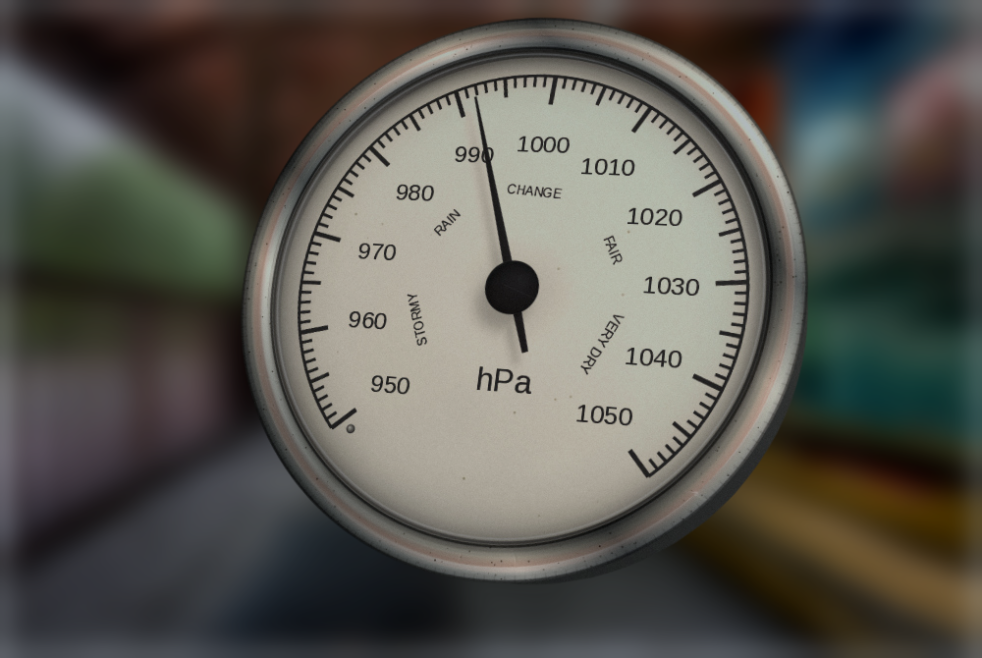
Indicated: 992
